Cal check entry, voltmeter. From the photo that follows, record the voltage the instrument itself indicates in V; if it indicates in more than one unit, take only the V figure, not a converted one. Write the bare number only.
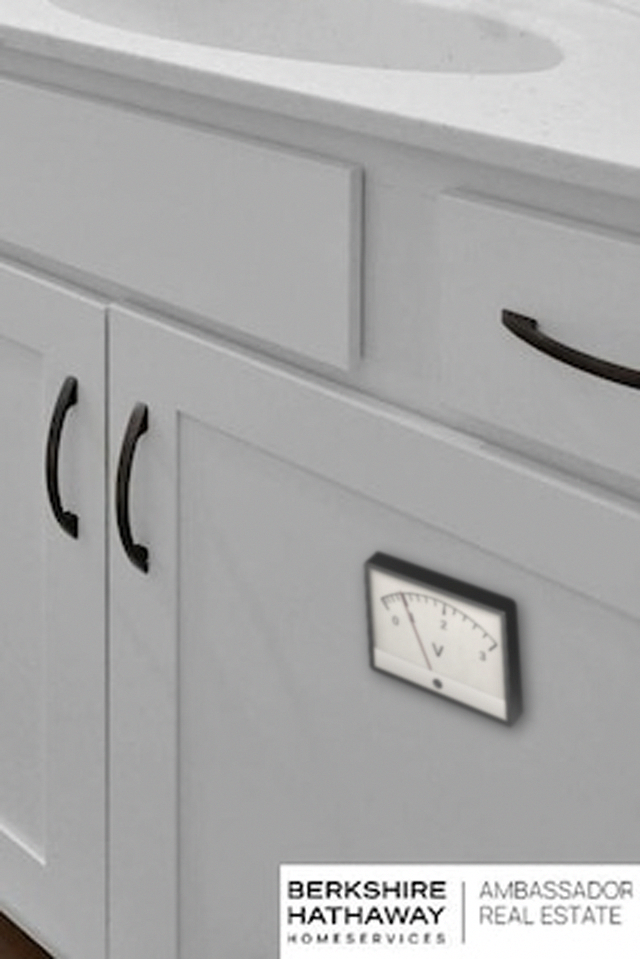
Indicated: 1
